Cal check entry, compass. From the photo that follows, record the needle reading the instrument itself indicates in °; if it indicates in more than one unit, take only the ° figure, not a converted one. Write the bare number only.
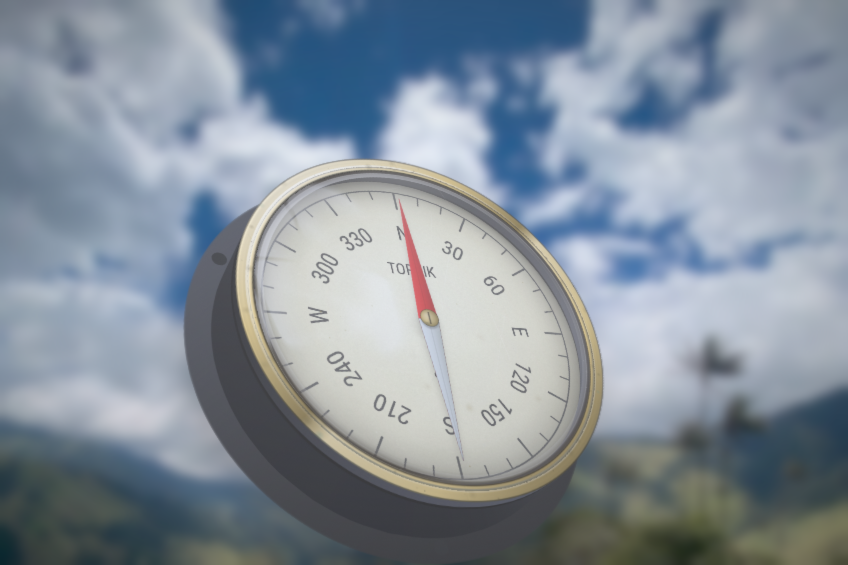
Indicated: 0
